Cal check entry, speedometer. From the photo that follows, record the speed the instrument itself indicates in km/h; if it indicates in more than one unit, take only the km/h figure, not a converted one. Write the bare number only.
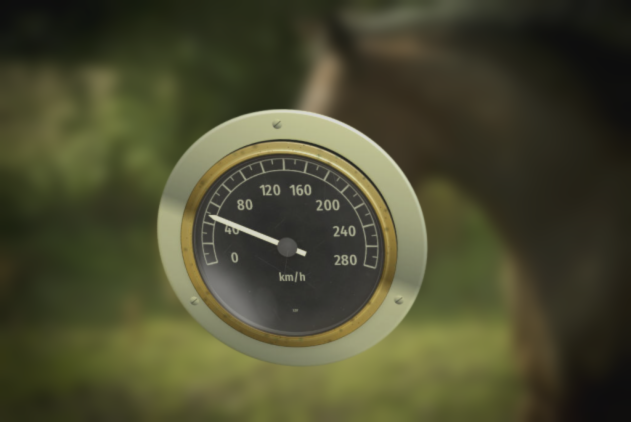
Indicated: 50
